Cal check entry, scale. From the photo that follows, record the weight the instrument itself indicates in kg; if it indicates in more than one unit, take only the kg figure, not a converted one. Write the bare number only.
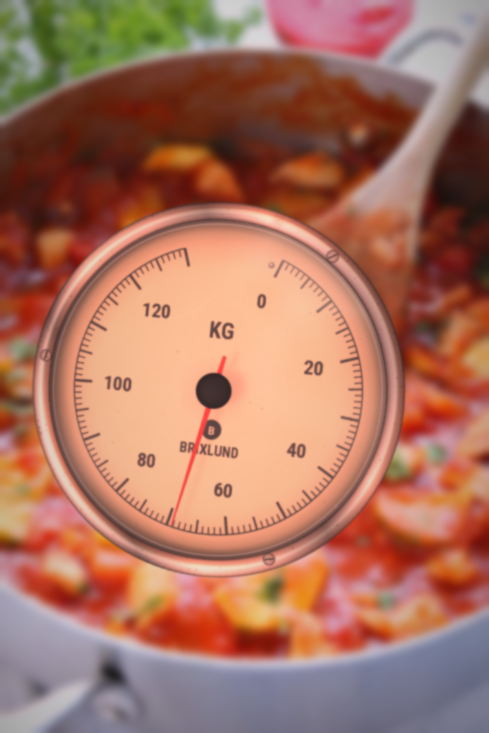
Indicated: 69
